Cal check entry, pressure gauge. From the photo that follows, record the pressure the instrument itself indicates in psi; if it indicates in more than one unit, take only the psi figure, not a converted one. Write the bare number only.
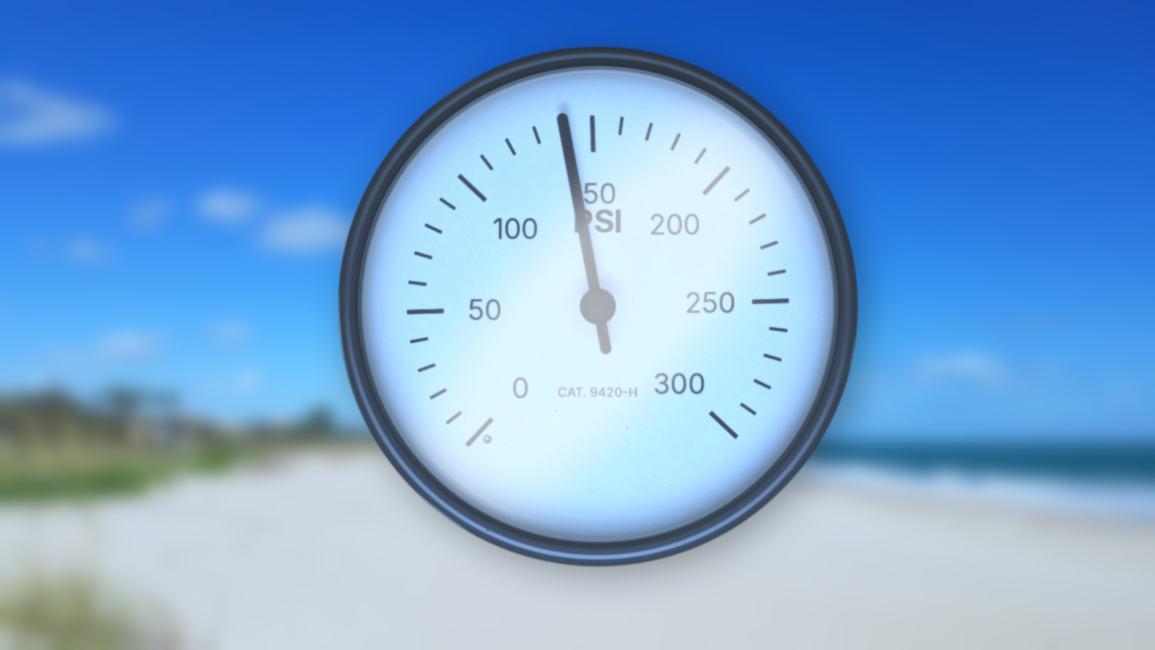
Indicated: 140
